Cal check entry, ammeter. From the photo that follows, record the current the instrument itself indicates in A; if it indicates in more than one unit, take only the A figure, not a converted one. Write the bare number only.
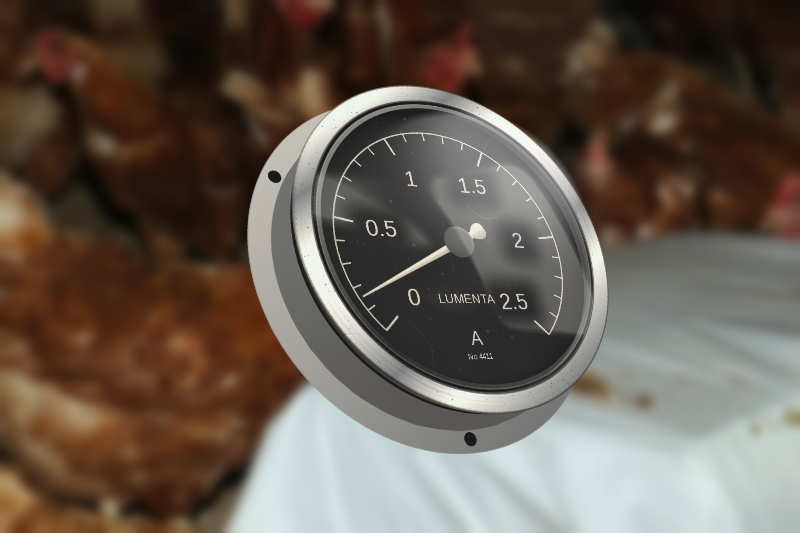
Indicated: 0.15
